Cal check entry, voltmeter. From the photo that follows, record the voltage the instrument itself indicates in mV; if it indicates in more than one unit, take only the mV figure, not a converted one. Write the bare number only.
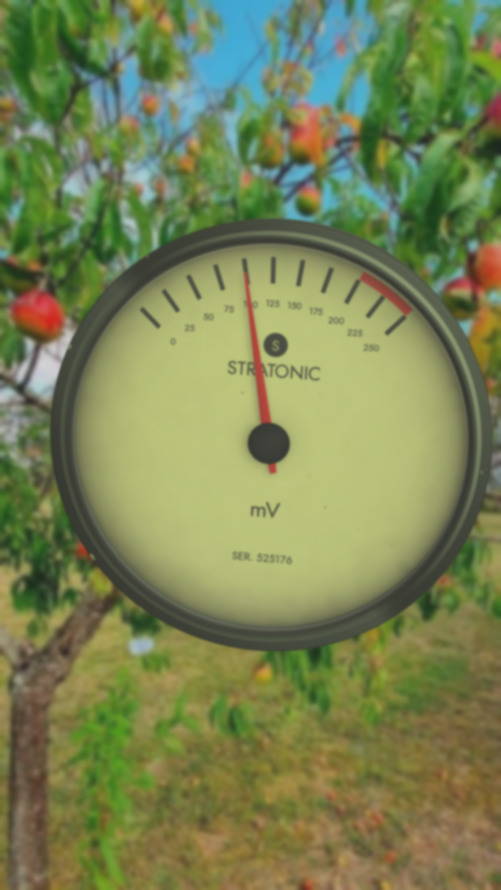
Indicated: 100
